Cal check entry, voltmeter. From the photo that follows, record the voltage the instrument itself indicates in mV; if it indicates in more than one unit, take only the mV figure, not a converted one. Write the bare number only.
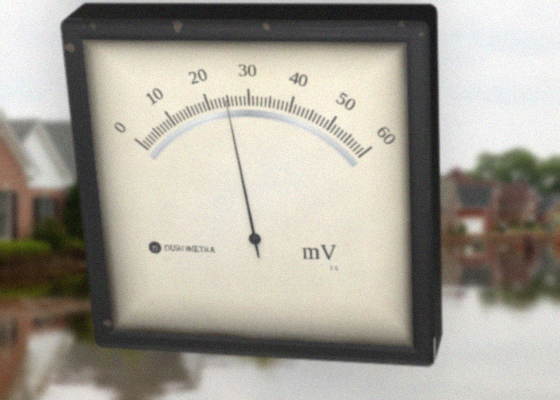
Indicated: 25
